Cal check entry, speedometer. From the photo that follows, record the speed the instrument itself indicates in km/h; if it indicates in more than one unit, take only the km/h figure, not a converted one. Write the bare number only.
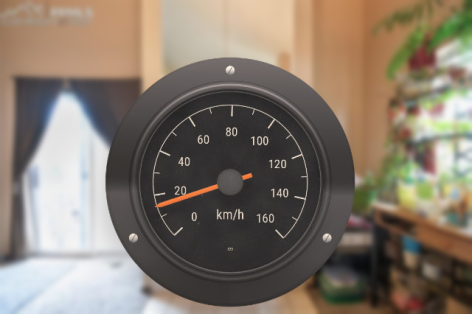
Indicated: 15
